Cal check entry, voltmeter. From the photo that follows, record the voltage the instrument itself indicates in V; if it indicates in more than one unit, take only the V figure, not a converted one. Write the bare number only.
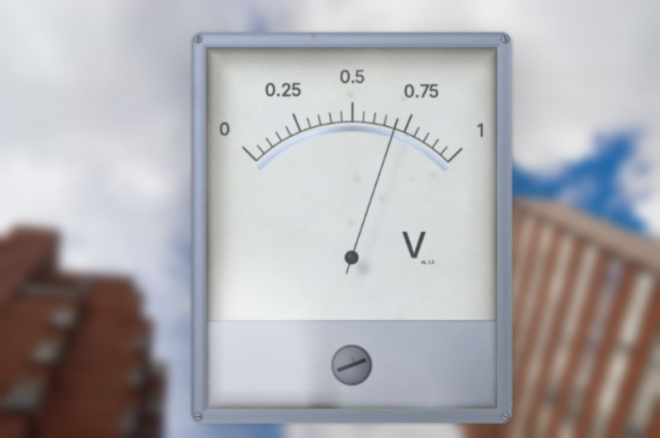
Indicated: 0.7
